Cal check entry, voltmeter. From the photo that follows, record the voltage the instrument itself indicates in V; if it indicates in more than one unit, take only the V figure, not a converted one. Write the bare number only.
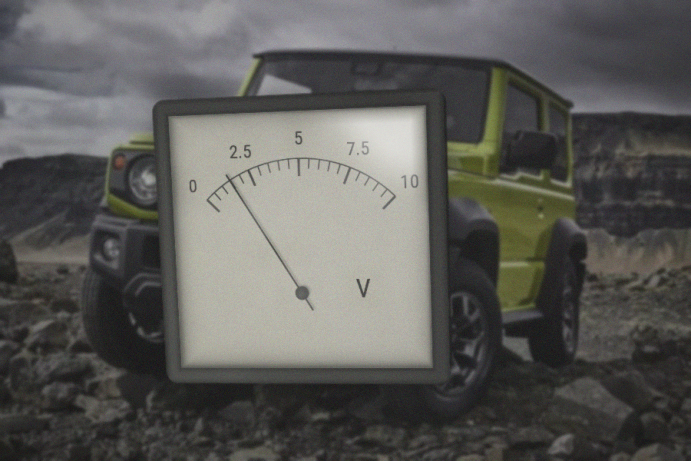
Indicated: 1.5
